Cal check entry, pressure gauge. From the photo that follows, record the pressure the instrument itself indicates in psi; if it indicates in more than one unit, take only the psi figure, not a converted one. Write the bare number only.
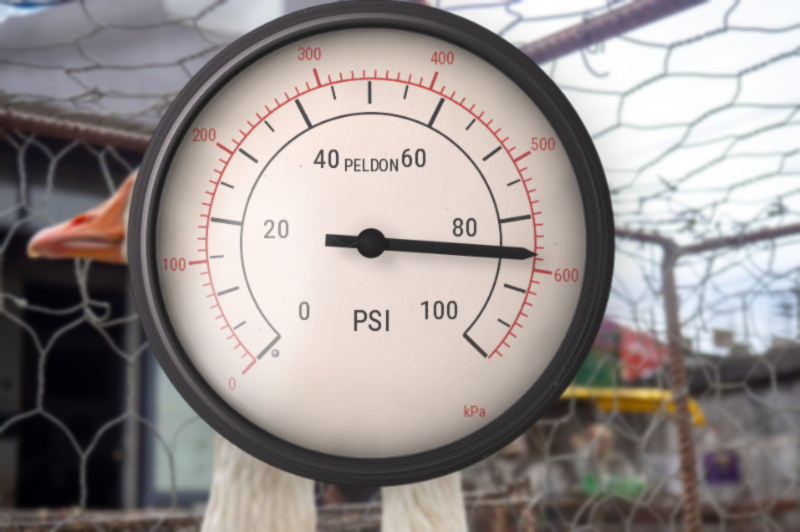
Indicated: 85
